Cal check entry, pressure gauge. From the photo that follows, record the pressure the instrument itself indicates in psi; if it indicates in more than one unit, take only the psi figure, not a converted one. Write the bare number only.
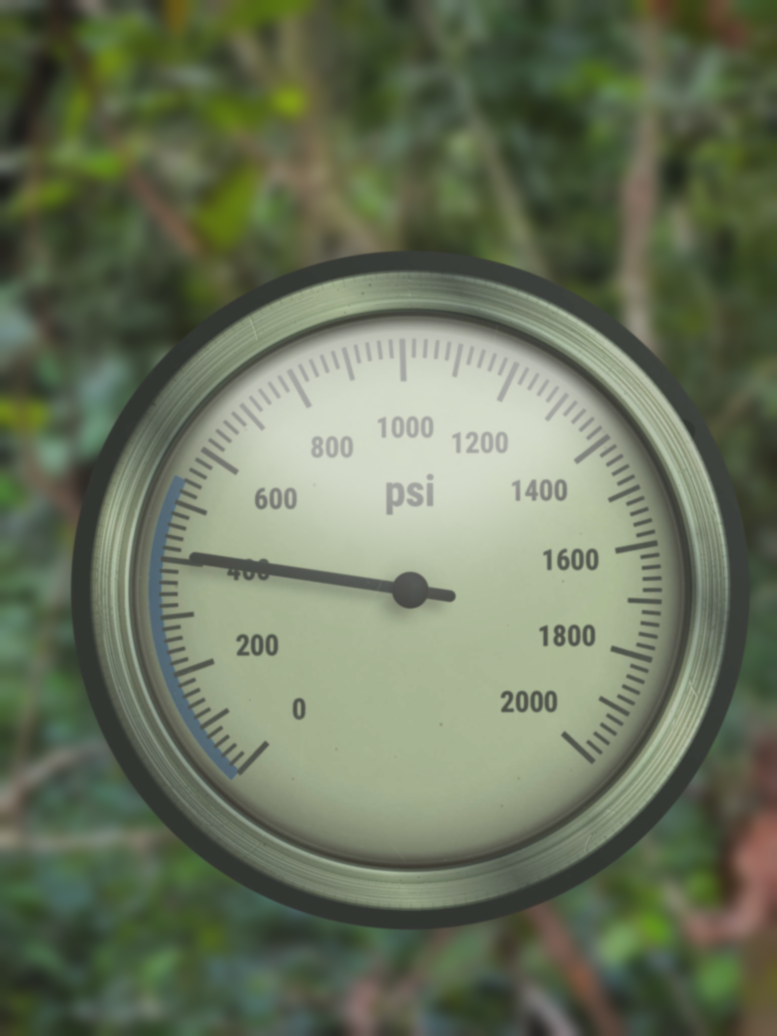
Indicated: 410
